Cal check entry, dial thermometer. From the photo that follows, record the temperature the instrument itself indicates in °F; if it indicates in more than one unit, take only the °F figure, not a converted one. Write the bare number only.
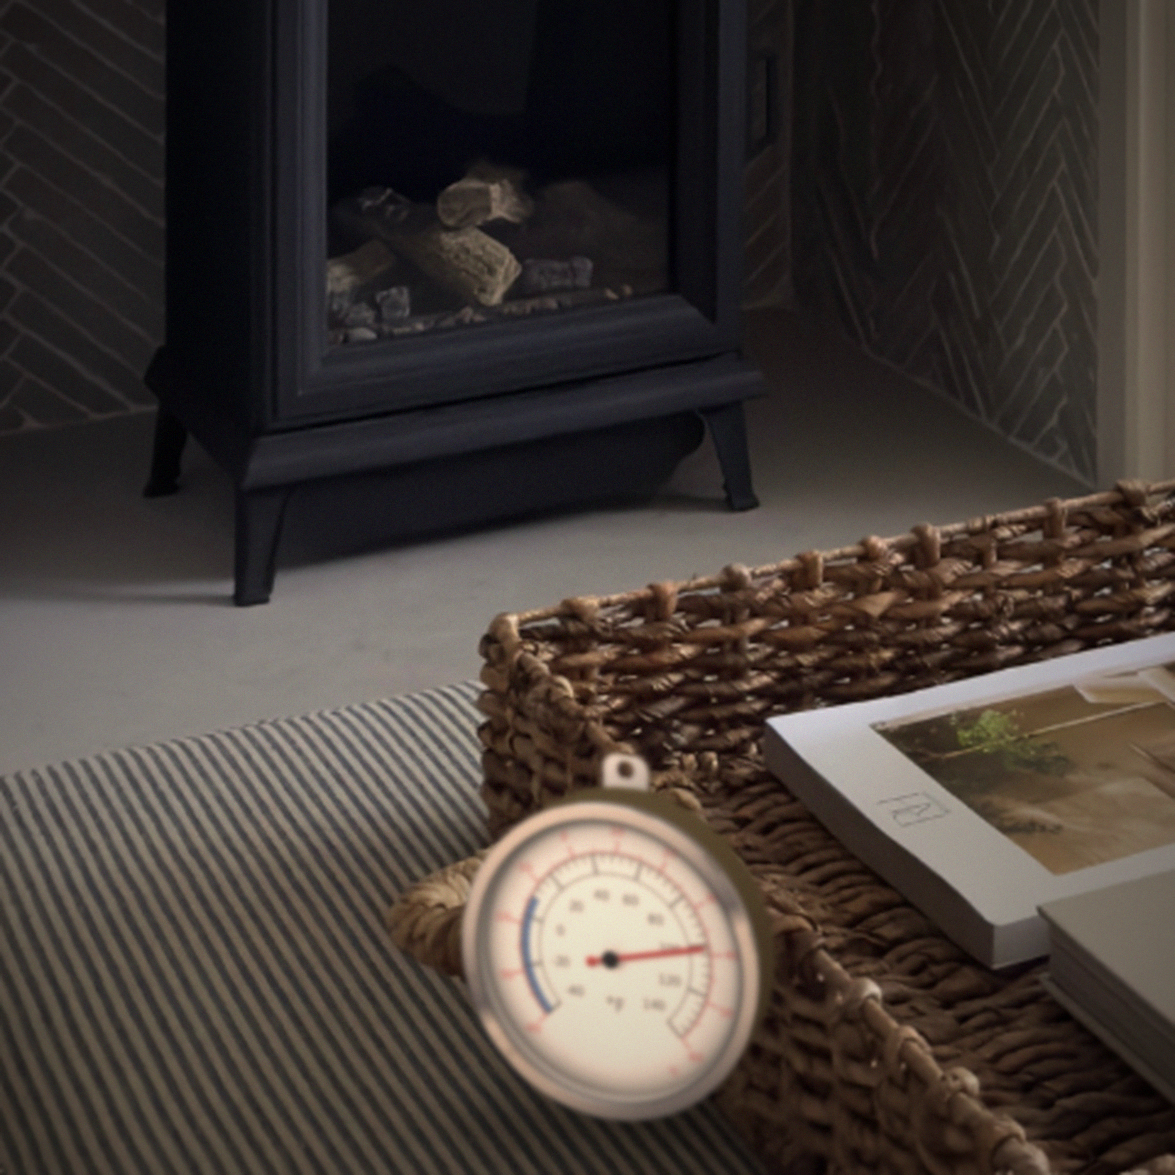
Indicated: 100
